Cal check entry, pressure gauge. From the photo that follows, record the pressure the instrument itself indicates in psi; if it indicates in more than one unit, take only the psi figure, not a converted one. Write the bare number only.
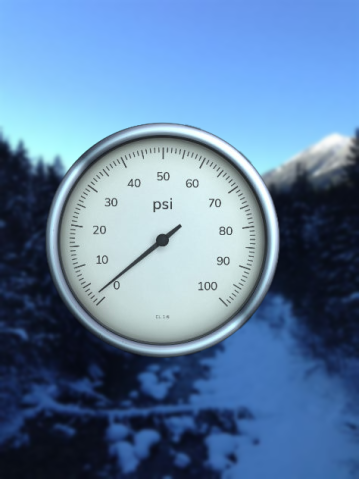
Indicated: 2
